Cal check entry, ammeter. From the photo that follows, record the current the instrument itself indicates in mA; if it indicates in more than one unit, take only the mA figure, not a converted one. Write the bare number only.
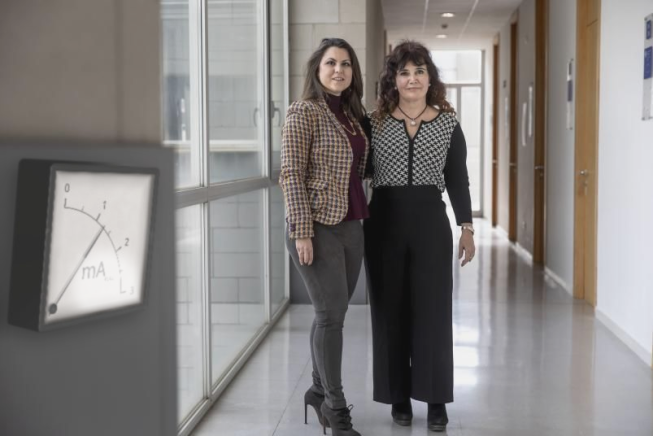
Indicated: 1.25
